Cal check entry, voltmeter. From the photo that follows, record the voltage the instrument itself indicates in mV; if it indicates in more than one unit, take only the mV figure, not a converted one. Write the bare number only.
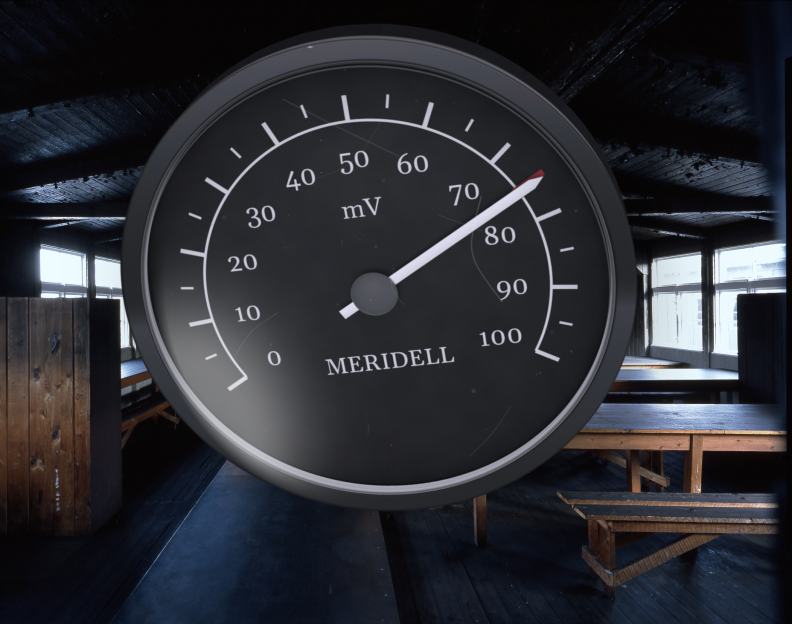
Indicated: 75
